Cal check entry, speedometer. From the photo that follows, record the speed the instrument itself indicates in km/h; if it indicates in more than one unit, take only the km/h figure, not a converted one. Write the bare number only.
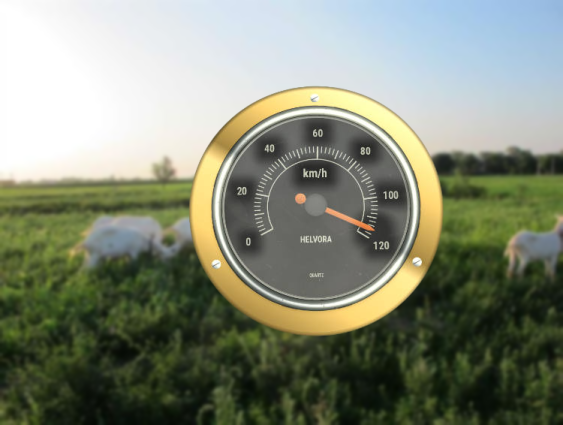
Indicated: 116
